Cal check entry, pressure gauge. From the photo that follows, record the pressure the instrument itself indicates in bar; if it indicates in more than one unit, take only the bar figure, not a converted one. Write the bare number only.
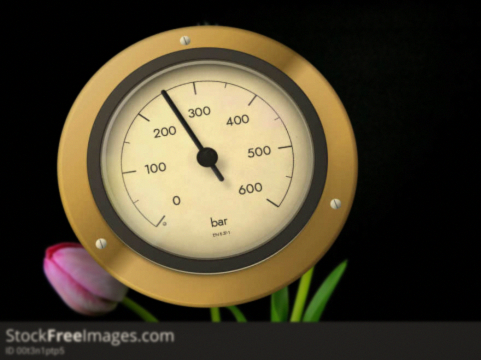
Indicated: 250
